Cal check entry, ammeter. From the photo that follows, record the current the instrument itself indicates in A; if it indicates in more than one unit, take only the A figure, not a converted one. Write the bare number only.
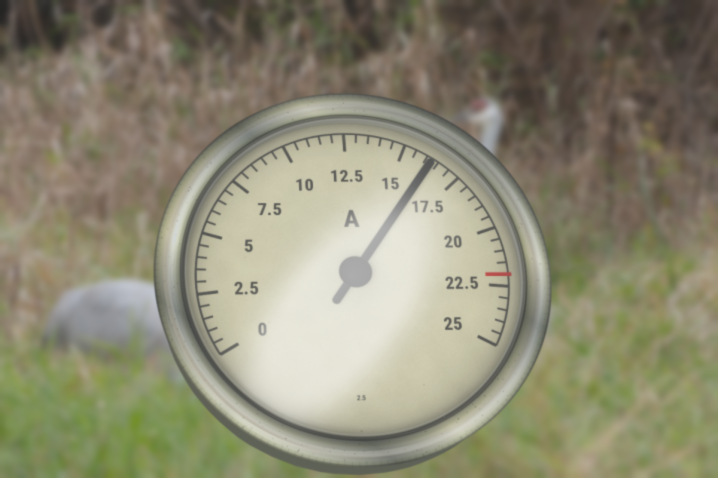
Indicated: 16.25
